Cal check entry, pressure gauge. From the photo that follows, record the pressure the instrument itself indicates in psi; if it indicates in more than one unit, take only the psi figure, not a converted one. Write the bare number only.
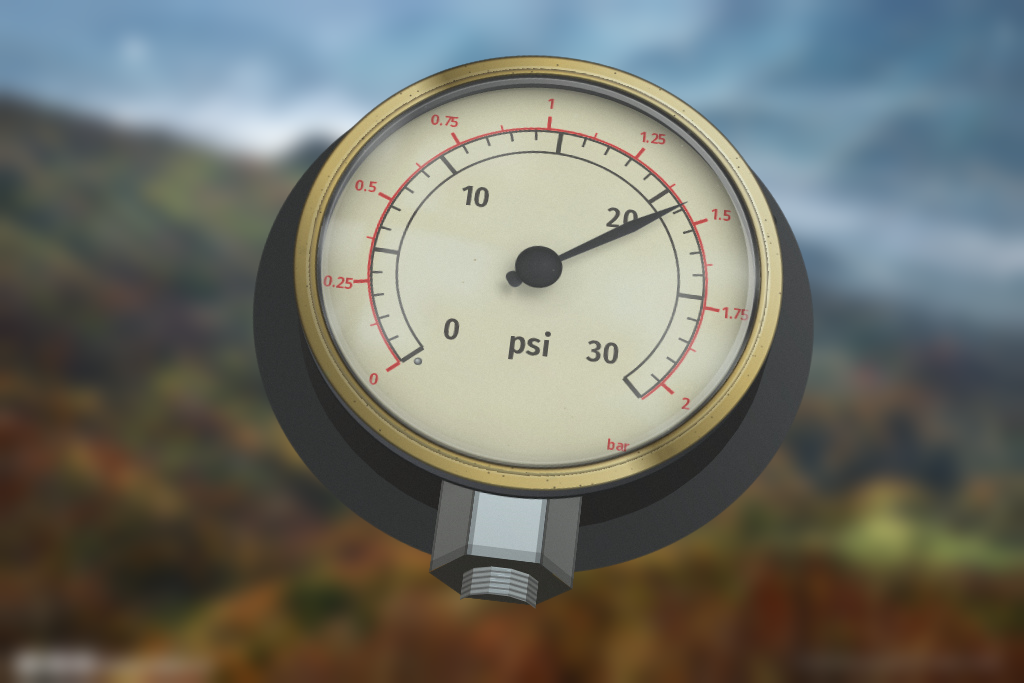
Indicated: 21
